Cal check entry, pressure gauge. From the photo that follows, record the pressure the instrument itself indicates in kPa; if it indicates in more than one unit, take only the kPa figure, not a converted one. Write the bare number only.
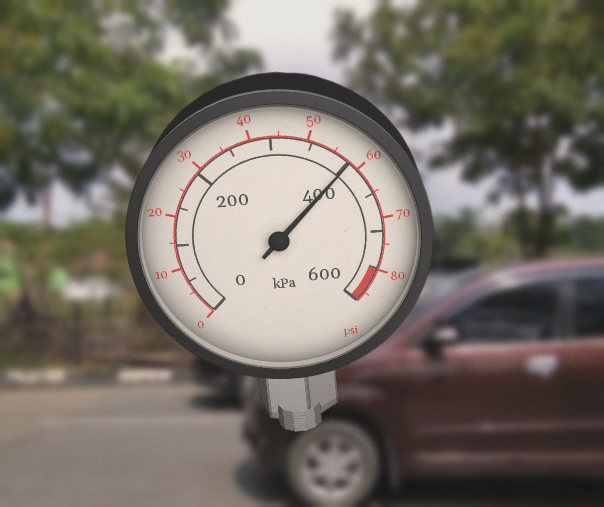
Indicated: 400
